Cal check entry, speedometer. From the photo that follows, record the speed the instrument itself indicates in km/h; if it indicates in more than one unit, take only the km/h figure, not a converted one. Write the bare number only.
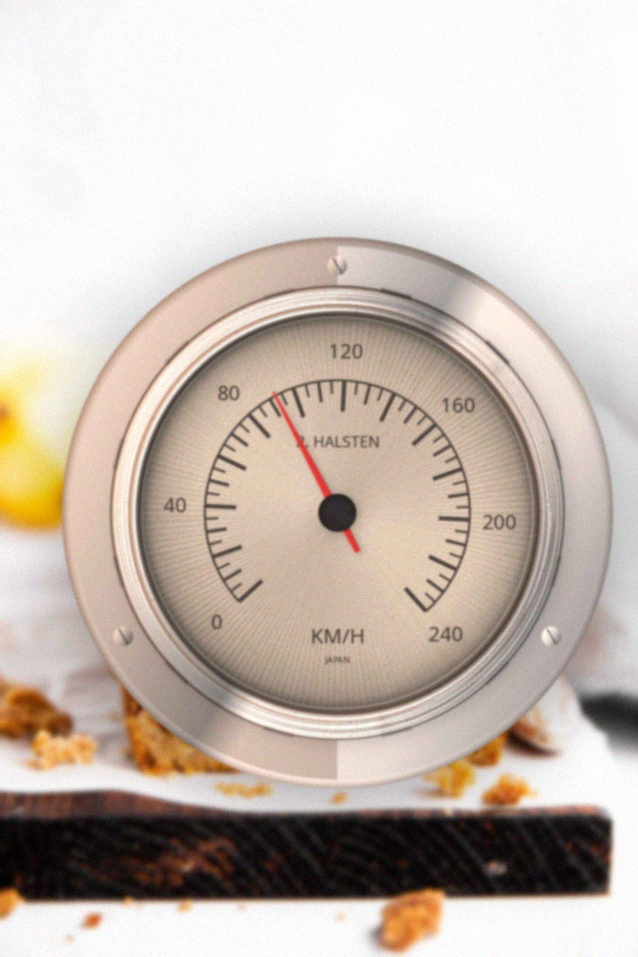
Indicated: 92.5
